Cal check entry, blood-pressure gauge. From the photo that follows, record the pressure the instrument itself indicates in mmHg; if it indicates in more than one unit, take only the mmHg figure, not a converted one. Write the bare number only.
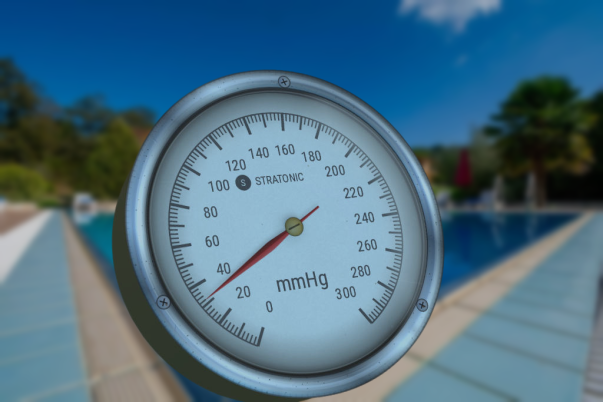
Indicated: 32
